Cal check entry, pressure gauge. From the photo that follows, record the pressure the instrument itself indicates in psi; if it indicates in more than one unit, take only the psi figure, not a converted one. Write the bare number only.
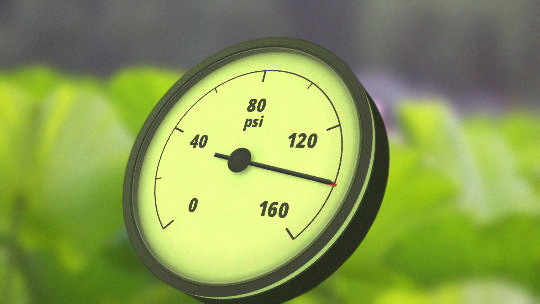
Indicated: 140
